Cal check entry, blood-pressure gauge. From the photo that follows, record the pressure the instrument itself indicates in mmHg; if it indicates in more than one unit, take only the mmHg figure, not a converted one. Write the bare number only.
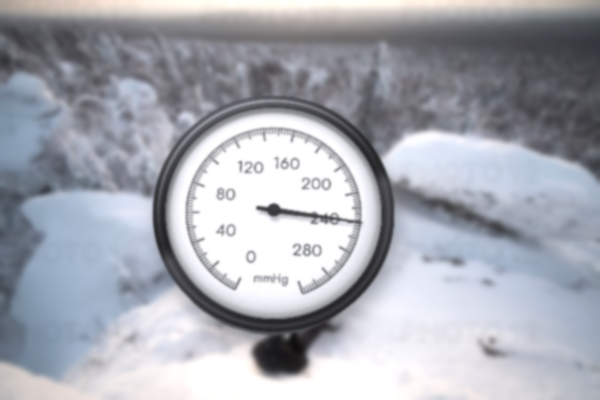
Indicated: 240
